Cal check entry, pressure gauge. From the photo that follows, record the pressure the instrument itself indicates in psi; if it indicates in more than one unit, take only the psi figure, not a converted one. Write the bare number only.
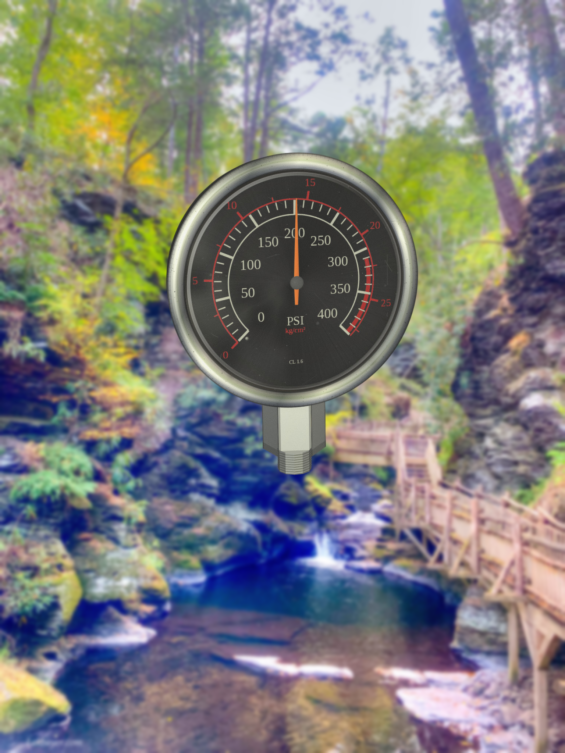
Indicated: 200
